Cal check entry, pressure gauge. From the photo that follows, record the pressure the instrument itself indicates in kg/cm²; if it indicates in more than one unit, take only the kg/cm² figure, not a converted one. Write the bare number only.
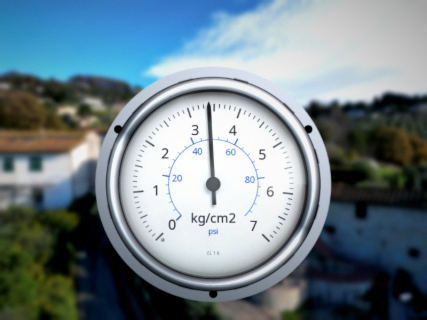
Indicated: 3.4
